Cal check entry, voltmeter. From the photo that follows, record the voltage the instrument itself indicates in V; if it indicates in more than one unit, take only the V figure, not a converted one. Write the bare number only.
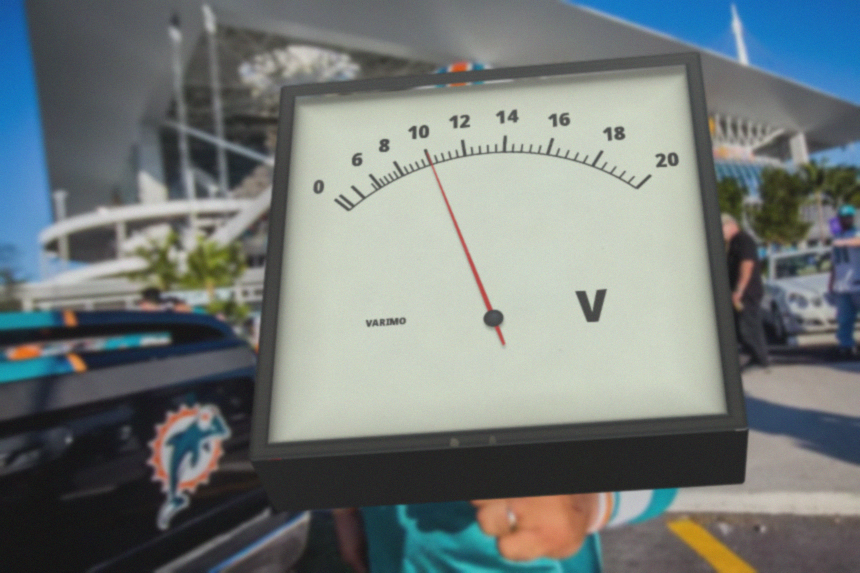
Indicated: 10
